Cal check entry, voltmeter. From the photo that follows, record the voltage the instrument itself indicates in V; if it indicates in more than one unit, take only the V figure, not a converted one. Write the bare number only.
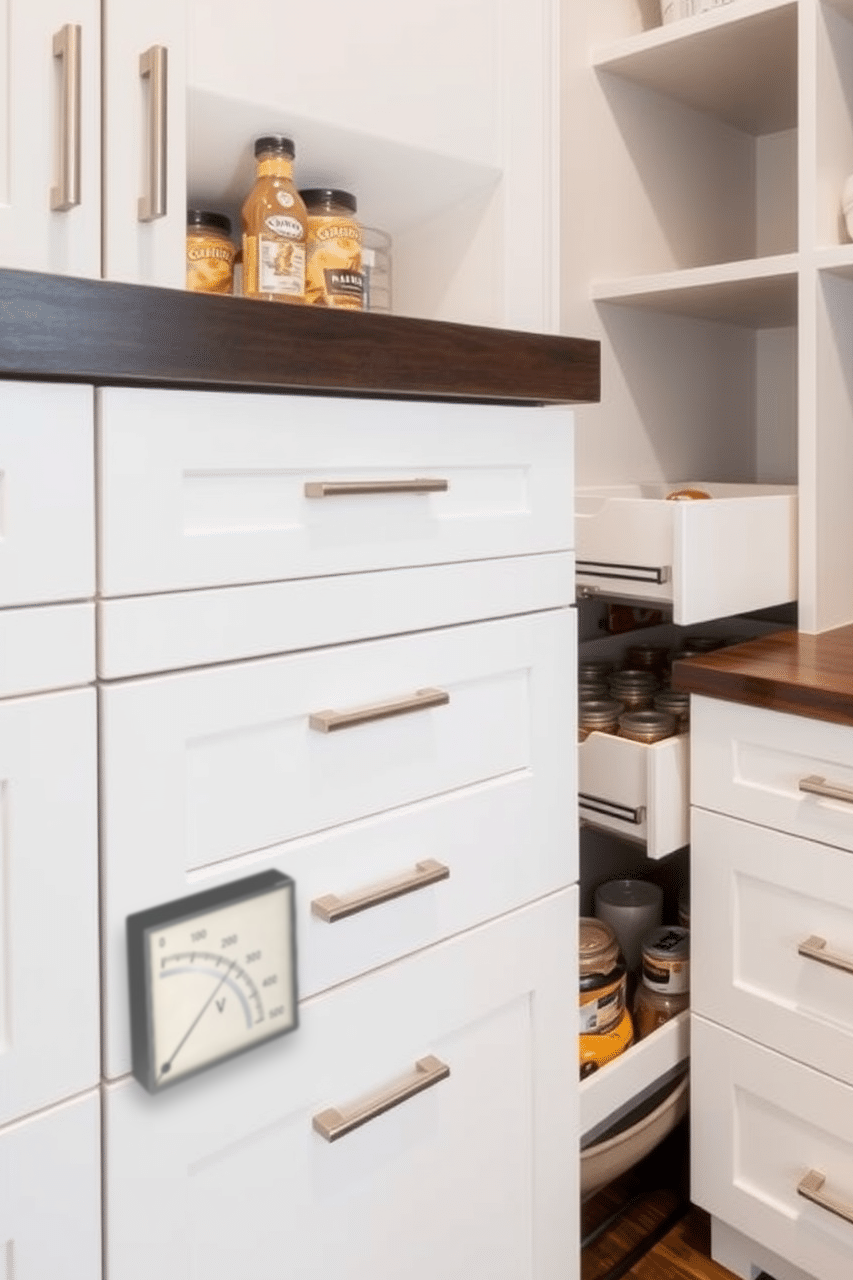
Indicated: 250
